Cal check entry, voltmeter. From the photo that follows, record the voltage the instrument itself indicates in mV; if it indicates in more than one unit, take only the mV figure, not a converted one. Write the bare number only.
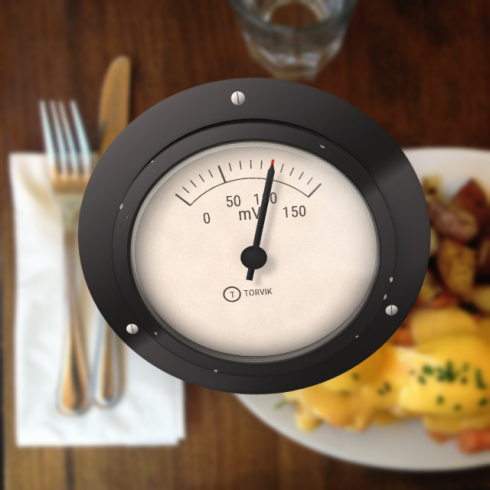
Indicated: 100
